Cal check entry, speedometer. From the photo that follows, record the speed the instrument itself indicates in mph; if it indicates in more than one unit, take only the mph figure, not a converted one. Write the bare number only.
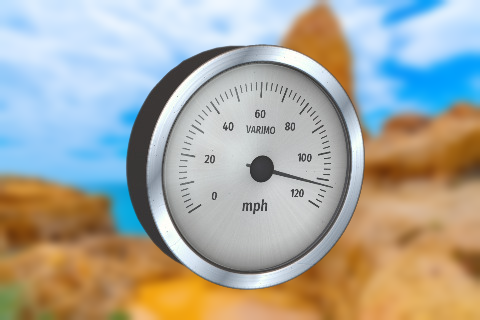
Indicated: 112
